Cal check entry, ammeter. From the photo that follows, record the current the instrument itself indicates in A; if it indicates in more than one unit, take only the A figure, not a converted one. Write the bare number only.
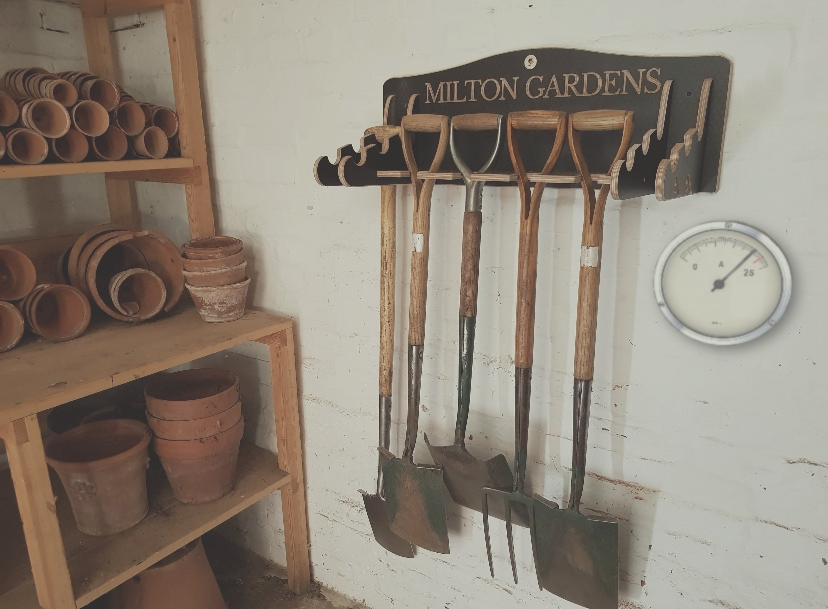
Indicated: 20
